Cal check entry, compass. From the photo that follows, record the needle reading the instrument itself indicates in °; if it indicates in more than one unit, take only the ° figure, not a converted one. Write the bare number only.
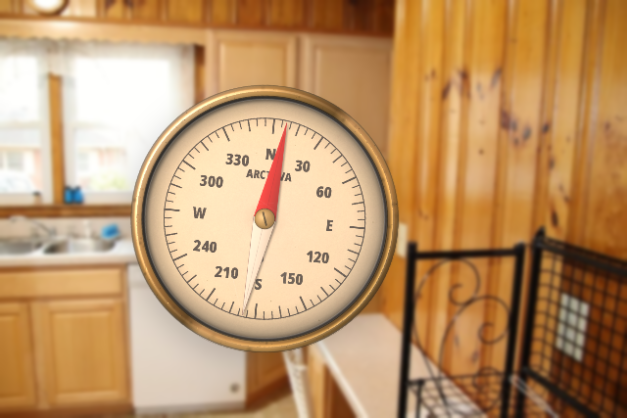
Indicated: 7.5
